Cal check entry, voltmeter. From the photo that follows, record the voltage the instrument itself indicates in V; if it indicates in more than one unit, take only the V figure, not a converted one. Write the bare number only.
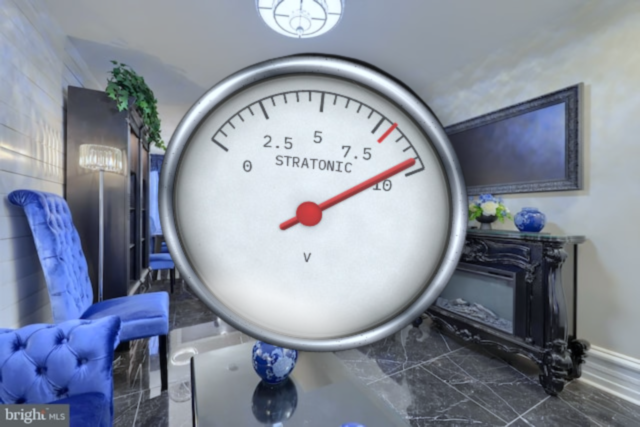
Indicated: 9.5
